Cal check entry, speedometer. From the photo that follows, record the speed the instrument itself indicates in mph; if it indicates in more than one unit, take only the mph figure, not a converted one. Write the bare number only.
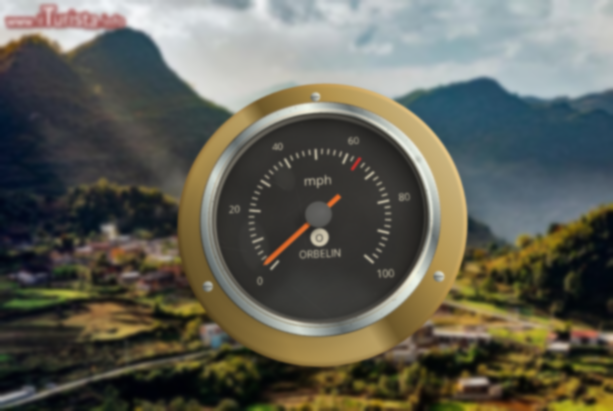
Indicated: 2
